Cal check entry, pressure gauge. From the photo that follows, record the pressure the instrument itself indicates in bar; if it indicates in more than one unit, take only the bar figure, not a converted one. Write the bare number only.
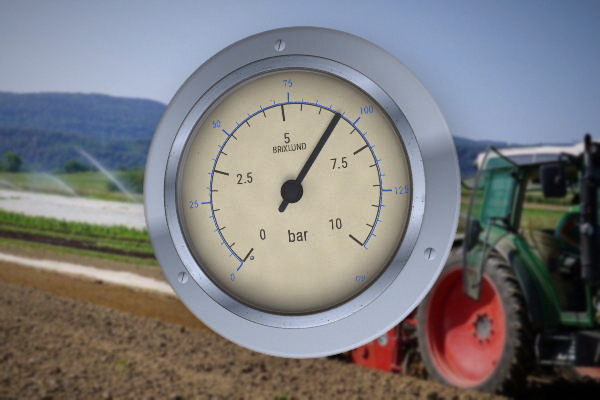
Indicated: 6.5
